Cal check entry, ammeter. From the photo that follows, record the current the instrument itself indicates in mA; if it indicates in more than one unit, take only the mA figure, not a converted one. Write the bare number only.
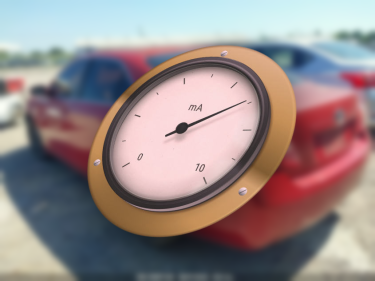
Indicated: 7
